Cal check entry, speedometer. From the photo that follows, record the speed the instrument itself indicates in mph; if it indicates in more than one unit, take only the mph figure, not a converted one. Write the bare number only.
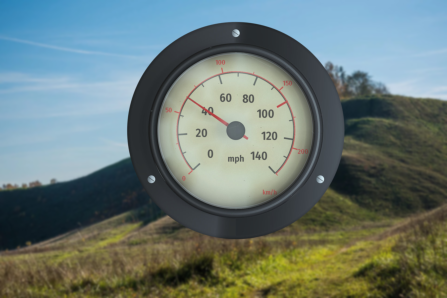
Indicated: 40
